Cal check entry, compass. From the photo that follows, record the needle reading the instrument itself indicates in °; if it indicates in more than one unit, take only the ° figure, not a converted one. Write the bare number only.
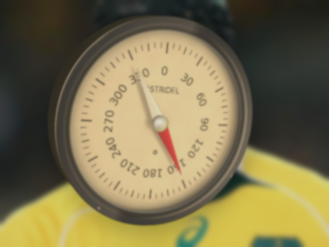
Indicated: 150
